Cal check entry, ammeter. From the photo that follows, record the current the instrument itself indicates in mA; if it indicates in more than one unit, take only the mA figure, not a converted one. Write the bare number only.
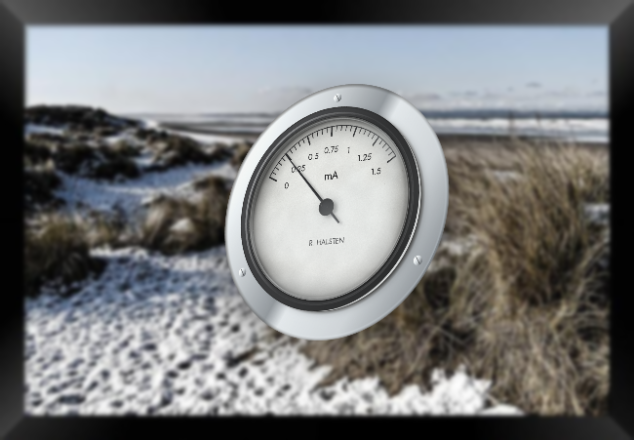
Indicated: 0.25
